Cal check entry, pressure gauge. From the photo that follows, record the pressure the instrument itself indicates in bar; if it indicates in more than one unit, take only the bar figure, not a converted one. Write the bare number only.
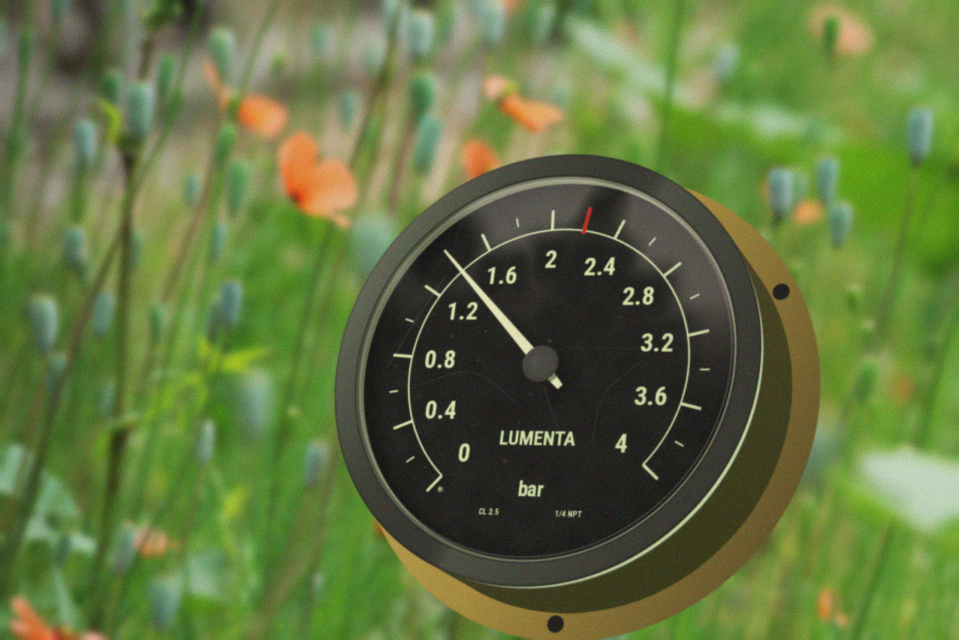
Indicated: 1.4
